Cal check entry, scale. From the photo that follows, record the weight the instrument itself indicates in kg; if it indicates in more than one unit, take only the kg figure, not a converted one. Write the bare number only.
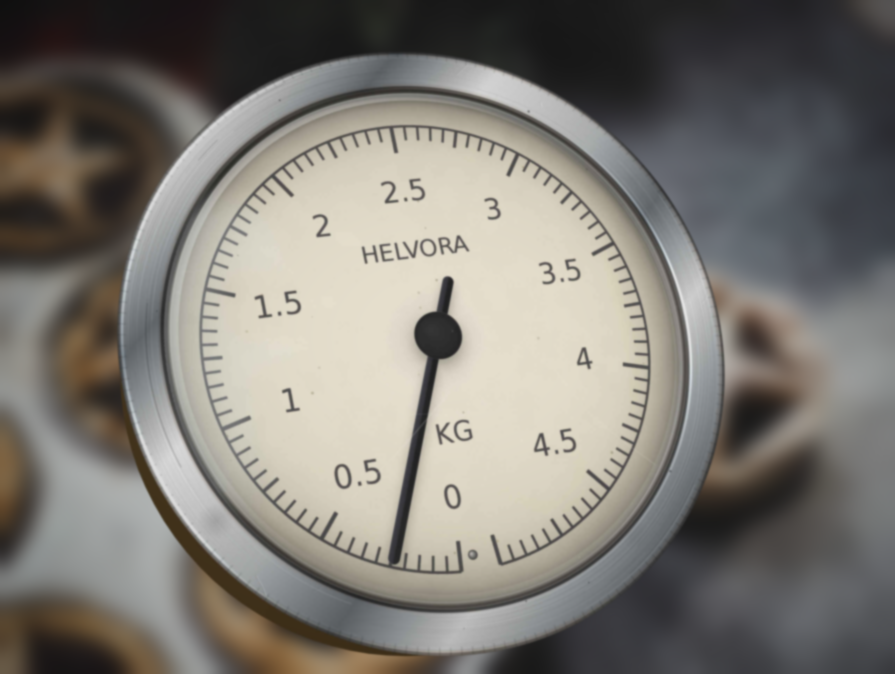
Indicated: 0.25
